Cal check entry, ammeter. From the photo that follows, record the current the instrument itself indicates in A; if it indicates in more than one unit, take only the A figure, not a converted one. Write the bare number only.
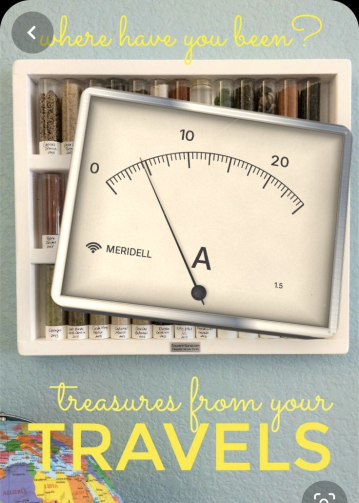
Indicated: 4.5
